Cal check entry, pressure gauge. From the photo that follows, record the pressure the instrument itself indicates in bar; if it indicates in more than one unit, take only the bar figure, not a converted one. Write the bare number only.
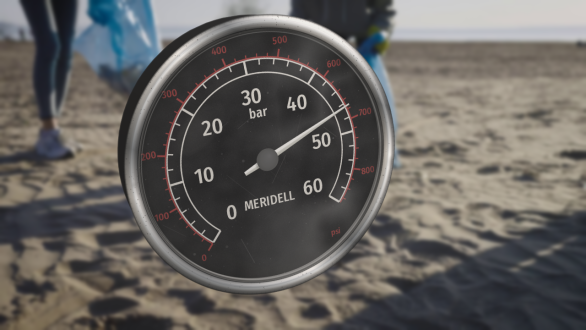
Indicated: 46
